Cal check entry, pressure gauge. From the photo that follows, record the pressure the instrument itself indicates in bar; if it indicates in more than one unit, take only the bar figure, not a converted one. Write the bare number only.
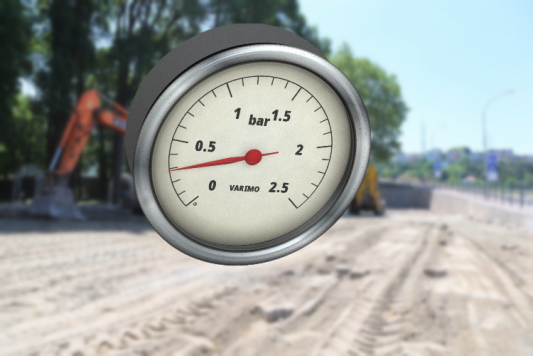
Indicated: 0.3
